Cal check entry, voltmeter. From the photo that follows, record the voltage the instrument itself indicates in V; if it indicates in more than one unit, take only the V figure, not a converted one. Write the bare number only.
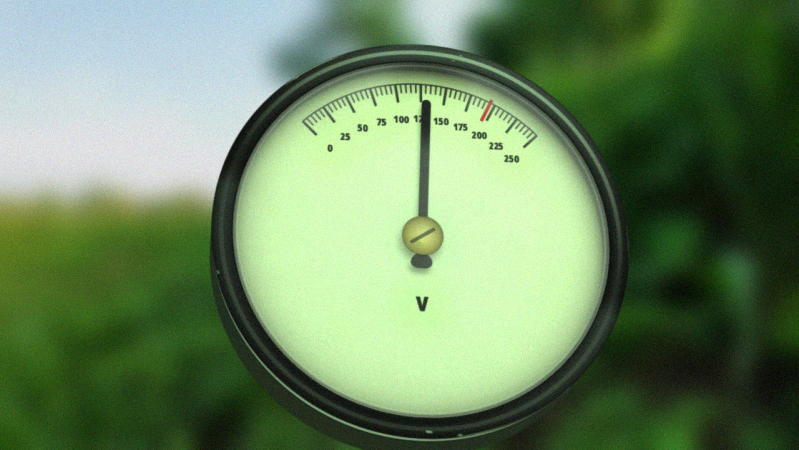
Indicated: 130
